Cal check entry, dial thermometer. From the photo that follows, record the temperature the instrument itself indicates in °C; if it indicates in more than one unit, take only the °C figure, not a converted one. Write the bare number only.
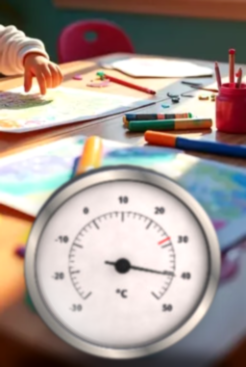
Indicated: 40
